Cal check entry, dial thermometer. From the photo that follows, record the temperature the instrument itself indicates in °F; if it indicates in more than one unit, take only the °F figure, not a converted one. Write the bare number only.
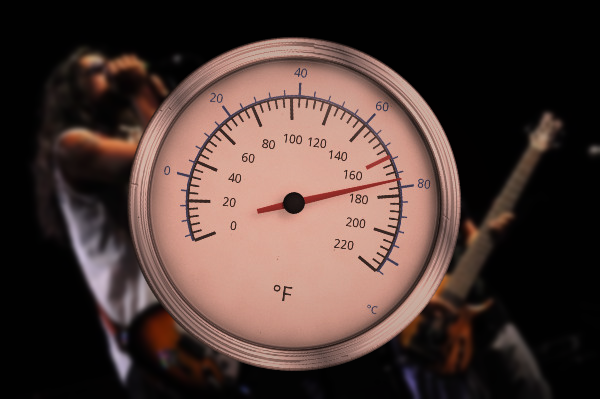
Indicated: 172
